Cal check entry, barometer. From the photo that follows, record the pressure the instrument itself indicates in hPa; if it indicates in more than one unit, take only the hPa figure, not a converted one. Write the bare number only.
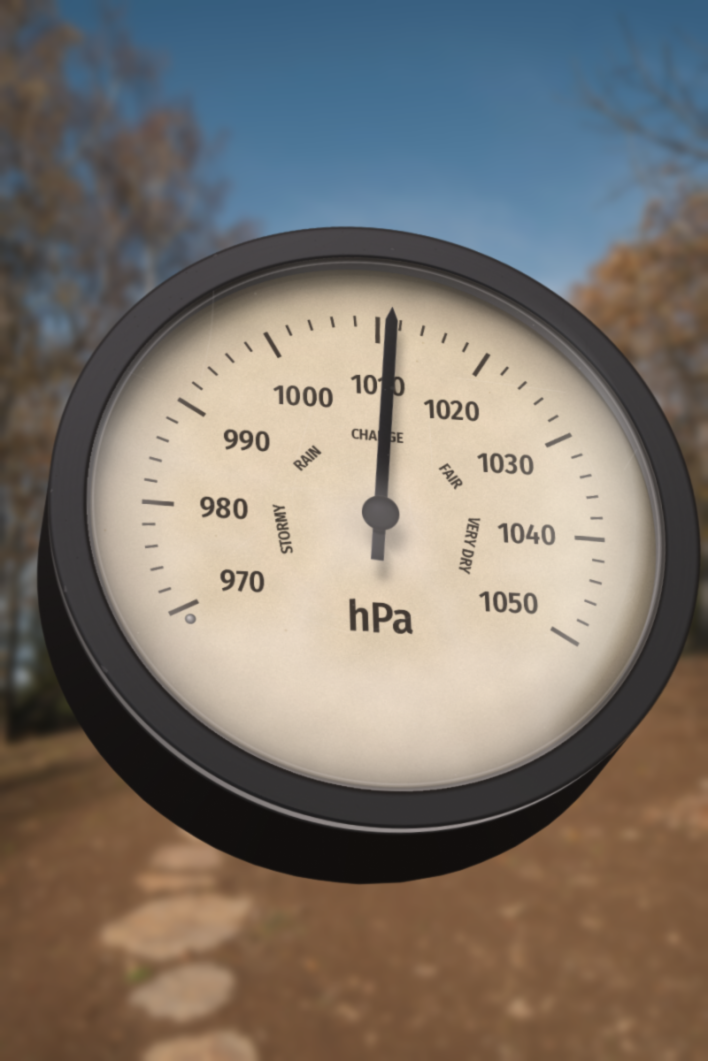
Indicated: 1011
